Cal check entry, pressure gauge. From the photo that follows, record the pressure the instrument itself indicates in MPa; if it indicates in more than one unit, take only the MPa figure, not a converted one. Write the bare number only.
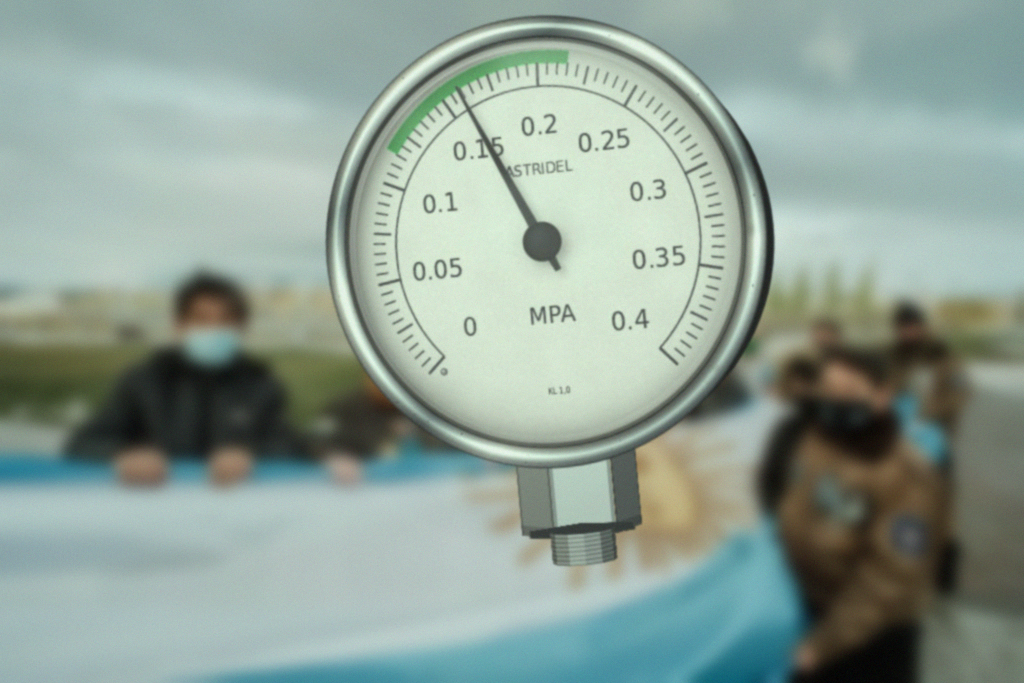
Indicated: 0.16
